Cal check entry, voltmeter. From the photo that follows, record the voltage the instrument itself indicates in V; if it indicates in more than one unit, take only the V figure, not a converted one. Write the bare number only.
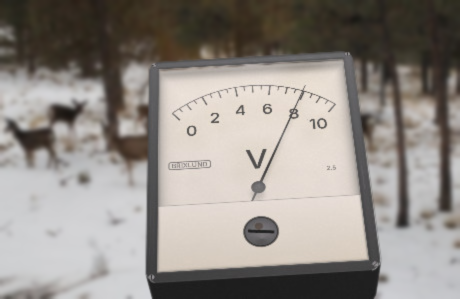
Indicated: 8
